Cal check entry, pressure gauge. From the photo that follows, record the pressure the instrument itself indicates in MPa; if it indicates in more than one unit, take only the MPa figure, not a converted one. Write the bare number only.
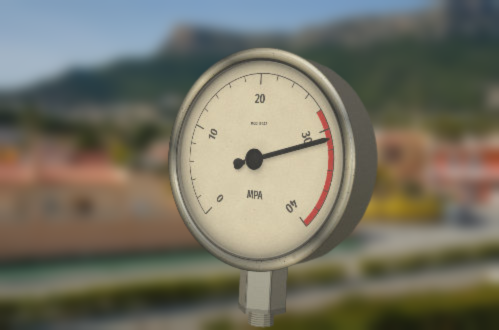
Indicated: 31
